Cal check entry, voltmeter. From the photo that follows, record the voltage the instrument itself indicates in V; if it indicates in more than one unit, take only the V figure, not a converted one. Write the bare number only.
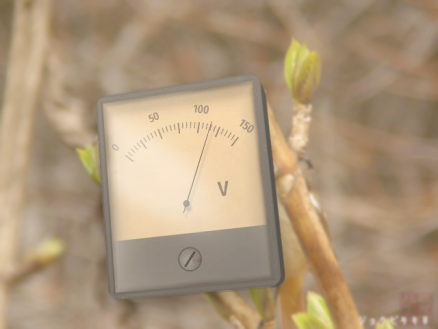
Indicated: 115
